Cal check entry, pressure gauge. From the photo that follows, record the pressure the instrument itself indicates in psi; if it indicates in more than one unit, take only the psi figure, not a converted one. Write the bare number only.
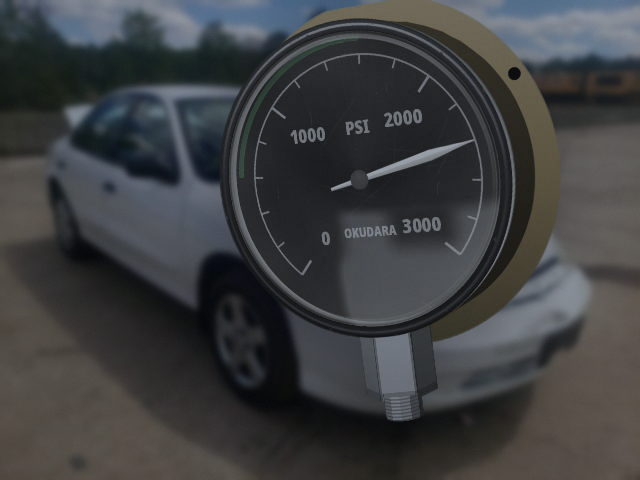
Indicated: 2400
